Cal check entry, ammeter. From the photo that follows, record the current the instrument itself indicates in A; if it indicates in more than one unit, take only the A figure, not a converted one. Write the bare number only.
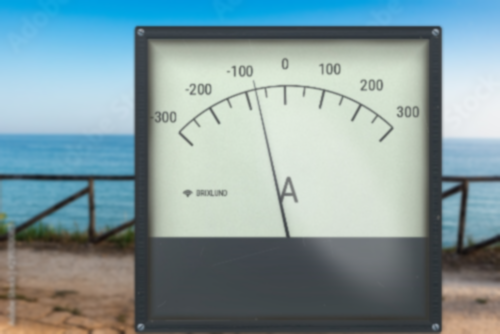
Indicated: -75
